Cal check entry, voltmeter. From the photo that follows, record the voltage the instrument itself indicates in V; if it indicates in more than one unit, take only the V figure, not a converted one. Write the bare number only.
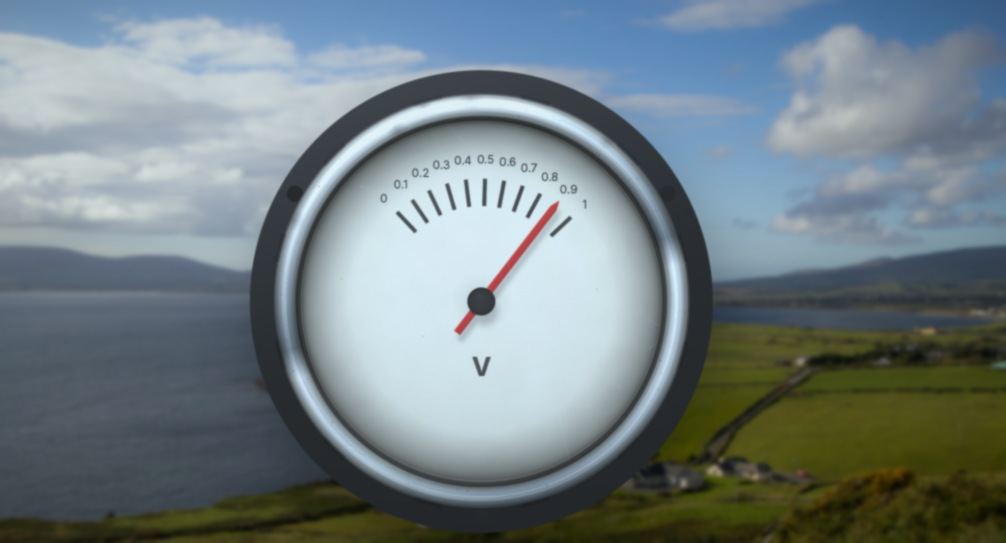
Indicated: 0.9
